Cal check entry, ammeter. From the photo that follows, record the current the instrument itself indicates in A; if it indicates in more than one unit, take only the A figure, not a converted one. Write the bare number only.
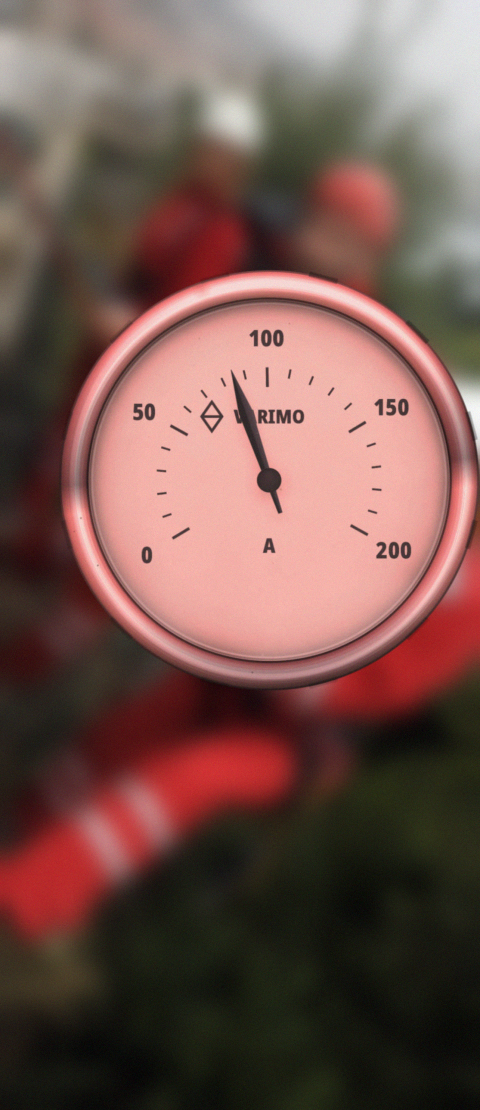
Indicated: 85
